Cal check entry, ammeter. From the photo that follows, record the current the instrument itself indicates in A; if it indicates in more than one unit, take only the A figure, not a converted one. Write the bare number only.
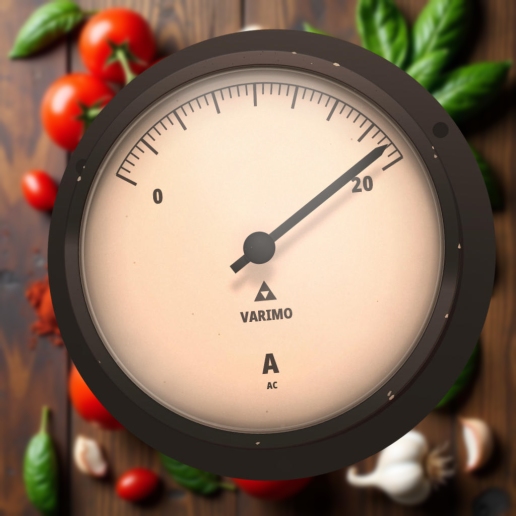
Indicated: 19
